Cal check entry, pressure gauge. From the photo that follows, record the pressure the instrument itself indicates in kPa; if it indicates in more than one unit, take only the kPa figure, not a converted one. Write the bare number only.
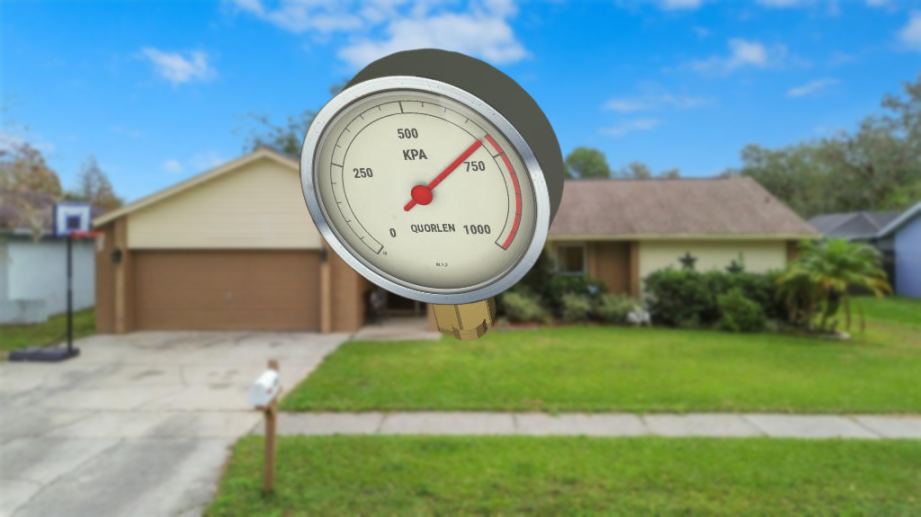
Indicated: 700
